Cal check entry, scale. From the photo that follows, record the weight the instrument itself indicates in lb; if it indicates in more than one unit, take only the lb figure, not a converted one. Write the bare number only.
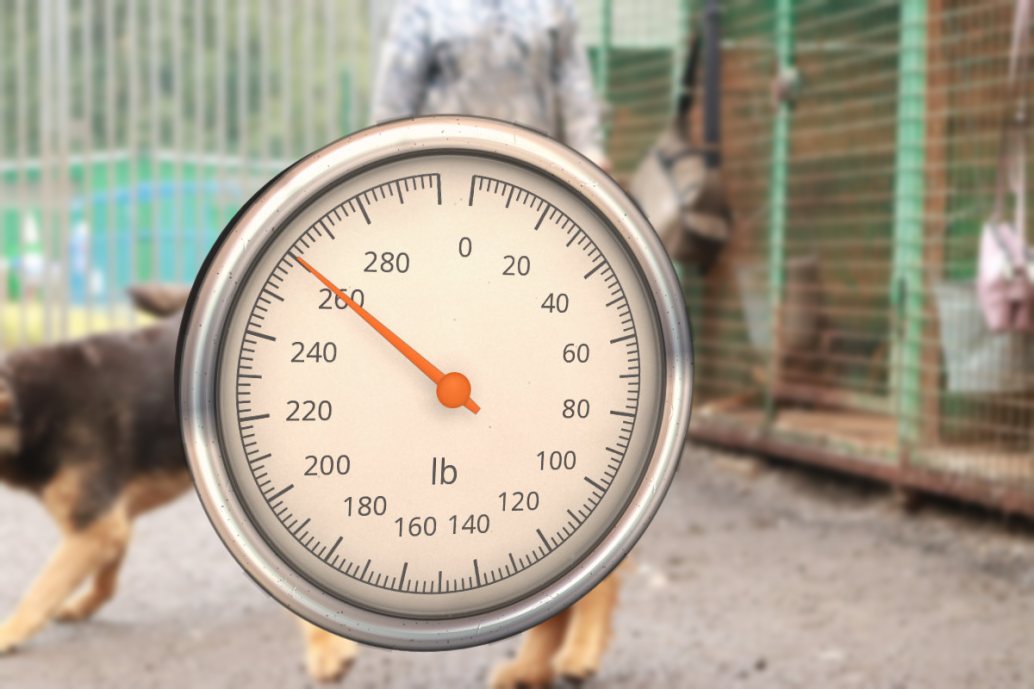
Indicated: 260
